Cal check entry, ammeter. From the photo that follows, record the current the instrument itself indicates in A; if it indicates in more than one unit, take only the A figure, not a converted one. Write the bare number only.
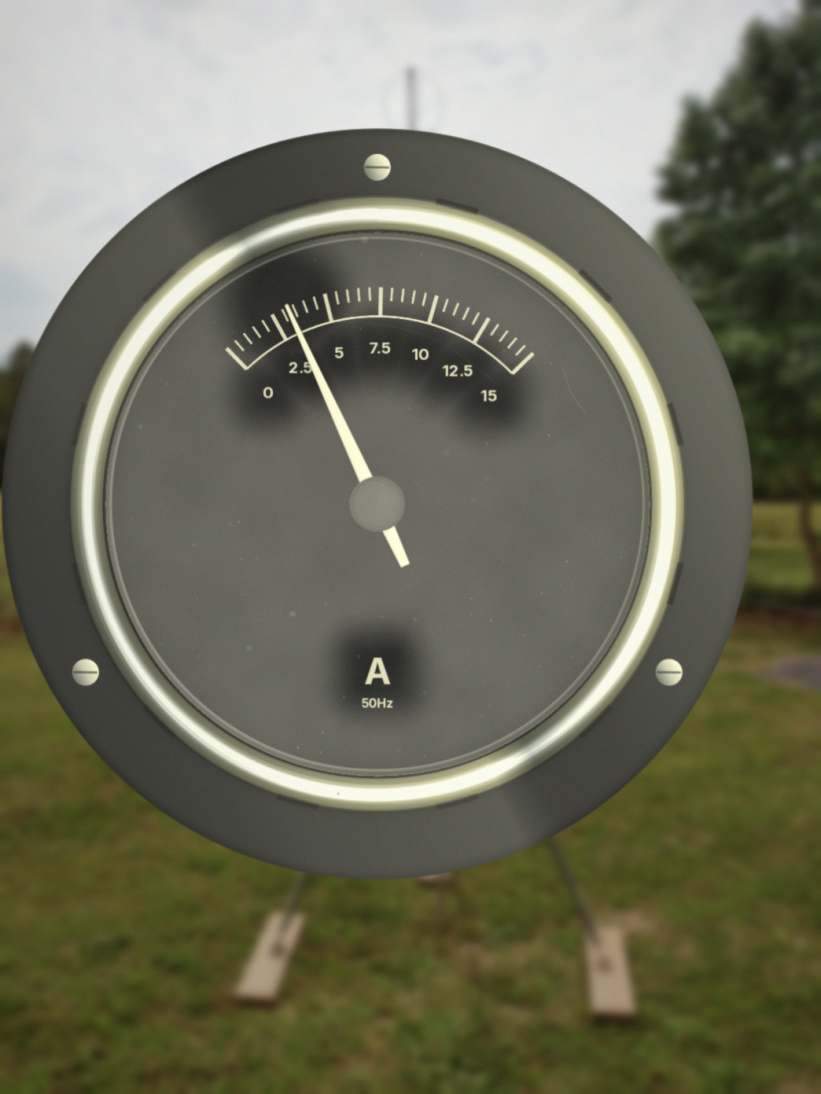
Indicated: 3.25
